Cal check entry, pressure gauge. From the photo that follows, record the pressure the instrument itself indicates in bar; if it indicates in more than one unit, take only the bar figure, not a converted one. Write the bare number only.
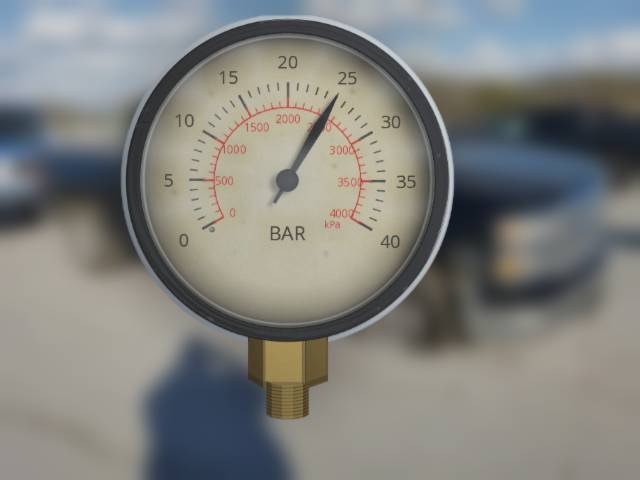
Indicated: 25
